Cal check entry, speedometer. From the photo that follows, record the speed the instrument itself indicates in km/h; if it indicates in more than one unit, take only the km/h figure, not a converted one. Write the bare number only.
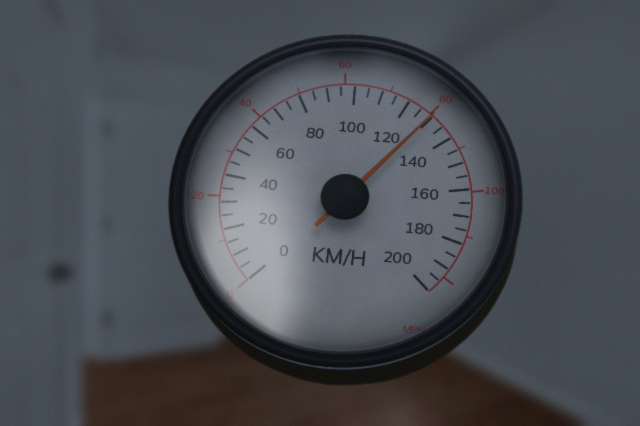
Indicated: 130
